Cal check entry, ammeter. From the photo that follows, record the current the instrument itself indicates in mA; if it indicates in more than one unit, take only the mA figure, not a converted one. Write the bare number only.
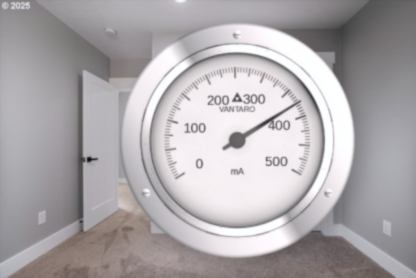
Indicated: 375
